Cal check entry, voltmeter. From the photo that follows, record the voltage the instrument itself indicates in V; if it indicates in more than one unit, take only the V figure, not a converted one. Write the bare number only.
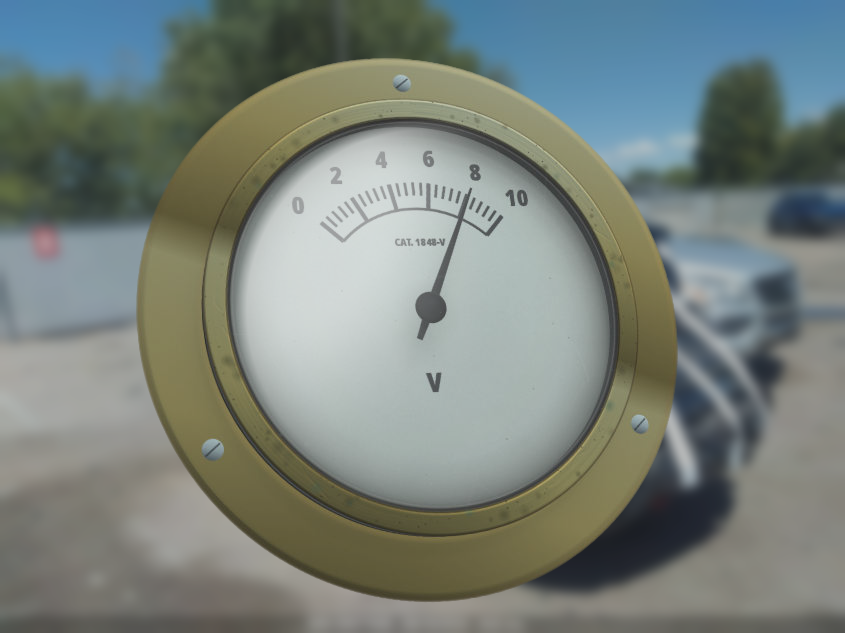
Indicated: 8
